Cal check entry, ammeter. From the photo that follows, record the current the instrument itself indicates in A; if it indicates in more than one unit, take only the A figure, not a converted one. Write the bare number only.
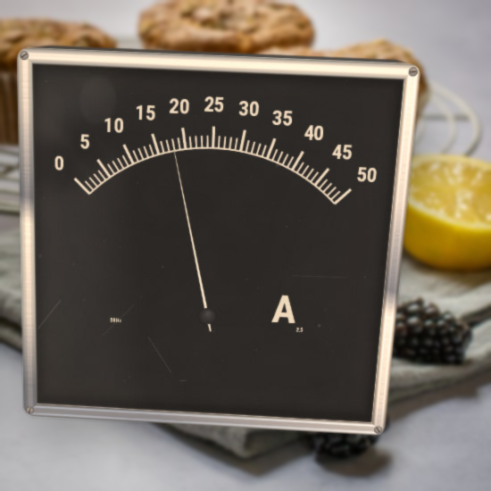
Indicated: 18
